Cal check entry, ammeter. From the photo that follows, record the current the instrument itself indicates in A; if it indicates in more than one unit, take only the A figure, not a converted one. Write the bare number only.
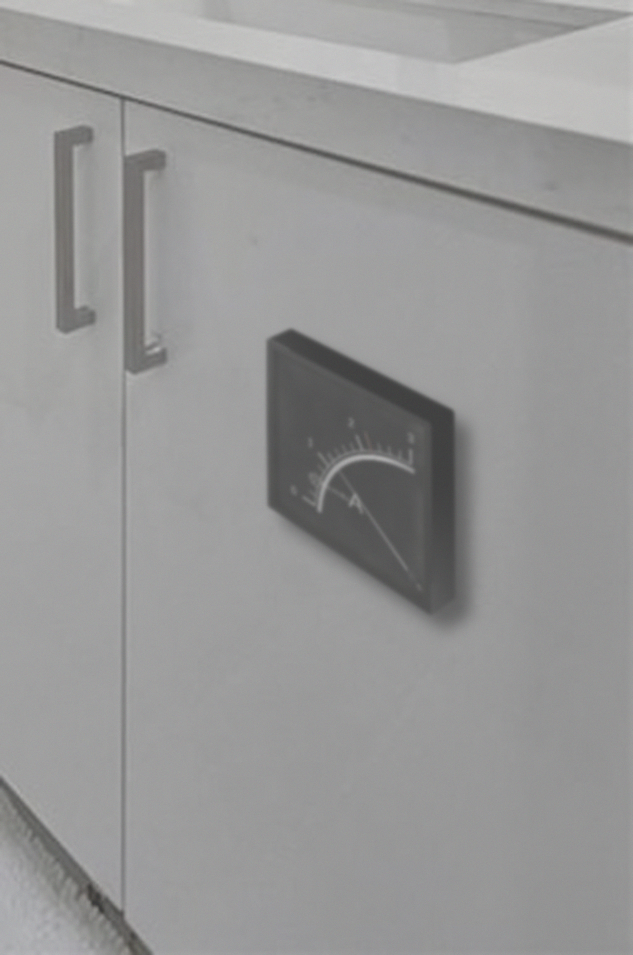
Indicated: 1.2
